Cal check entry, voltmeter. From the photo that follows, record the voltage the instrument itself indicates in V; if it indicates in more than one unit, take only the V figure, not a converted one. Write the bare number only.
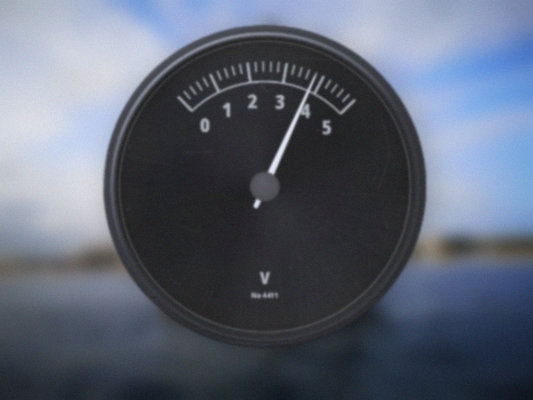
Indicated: 3.8
